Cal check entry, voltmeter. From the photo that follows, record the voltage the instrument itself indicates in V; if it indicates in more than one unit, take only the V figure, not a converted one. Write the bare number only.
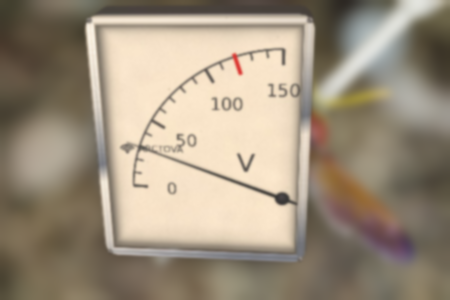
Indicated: 30
